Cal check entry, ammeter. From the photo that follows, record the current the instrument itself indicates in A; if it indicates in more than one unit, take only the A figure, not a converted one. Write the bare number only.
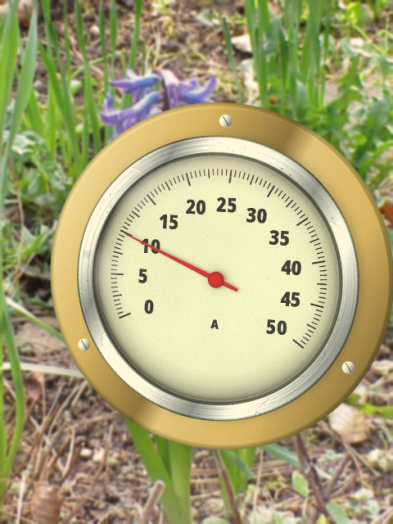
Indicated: 10
